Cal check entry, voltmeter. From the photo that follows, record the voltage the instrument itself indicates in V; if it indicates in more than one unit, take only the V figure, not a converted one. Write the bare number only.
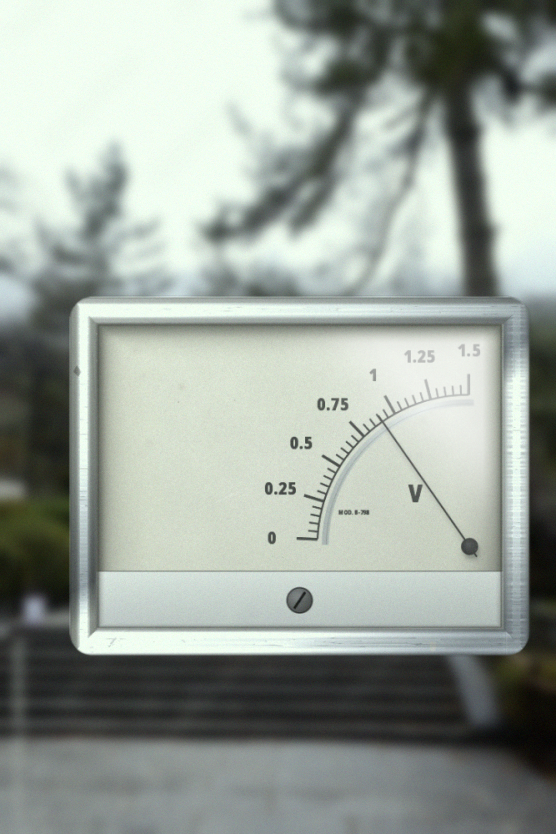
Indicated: 0.9
